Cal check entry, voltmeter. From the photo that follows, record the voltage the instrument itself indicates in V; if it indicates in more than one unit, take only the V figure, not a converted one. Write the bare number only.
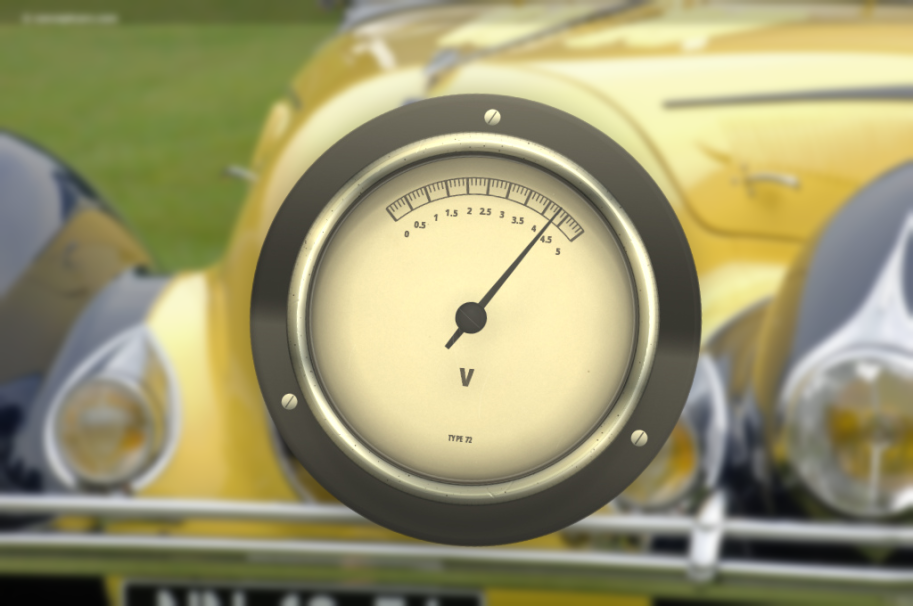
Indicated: 4.3
